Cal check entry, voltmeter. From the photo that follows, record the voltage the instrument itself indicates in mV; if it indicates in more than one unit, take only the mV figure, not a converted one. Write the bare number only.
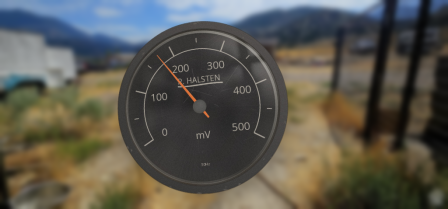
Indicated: 175
